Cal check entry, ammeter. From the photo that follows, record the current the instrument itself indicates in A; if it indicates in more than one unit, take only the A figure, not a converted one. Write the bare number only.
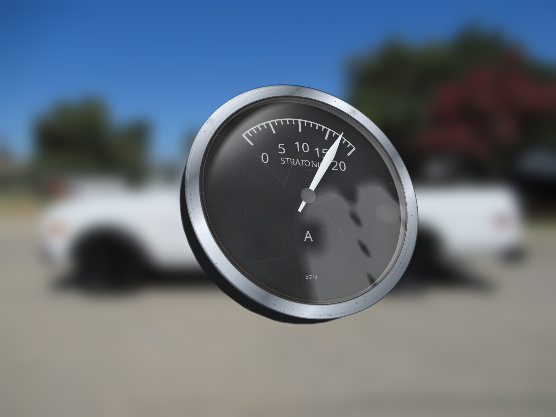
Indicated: 17
